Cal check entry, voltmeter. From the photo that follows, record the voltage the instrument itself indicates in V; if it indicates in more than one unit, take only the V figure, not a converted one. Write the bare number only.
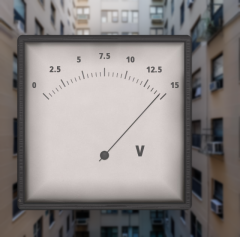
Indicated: 14.5
